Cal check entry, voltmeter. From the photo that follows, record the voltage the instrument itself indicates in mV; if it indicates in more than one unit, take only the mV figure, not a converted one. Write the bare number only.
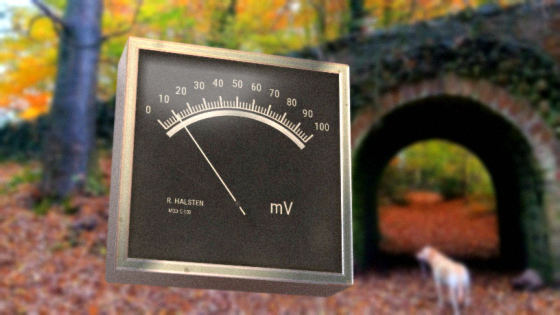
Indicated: 10
